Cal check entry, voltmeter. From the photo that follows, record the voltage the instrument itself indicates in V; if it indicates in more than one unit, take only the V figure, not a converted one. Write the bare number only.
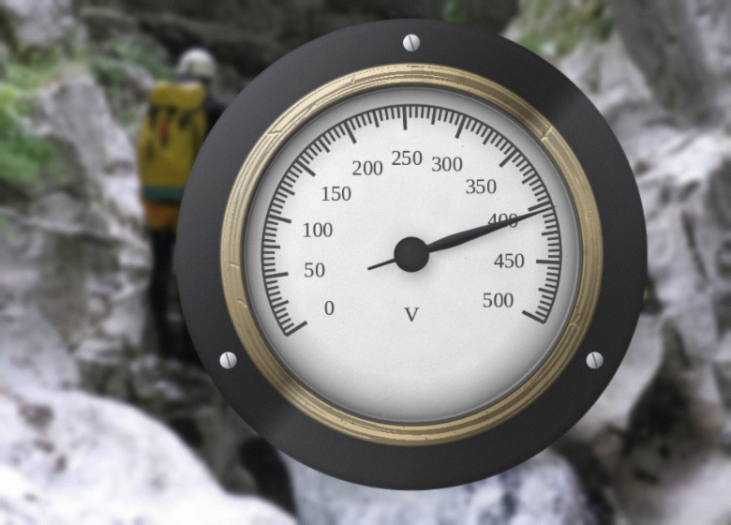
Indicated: 405
